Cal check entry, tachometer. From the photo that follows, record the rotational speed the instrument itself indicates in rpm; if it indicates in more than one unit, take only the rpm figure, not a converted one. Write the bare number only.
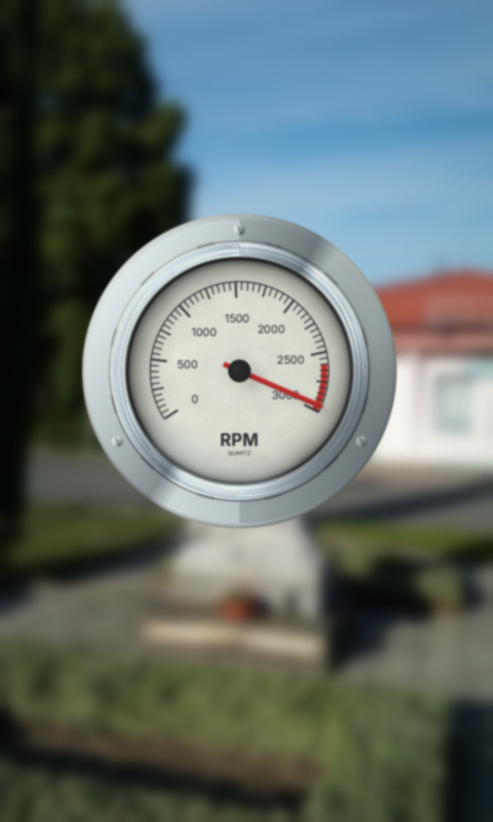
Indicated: 2950
